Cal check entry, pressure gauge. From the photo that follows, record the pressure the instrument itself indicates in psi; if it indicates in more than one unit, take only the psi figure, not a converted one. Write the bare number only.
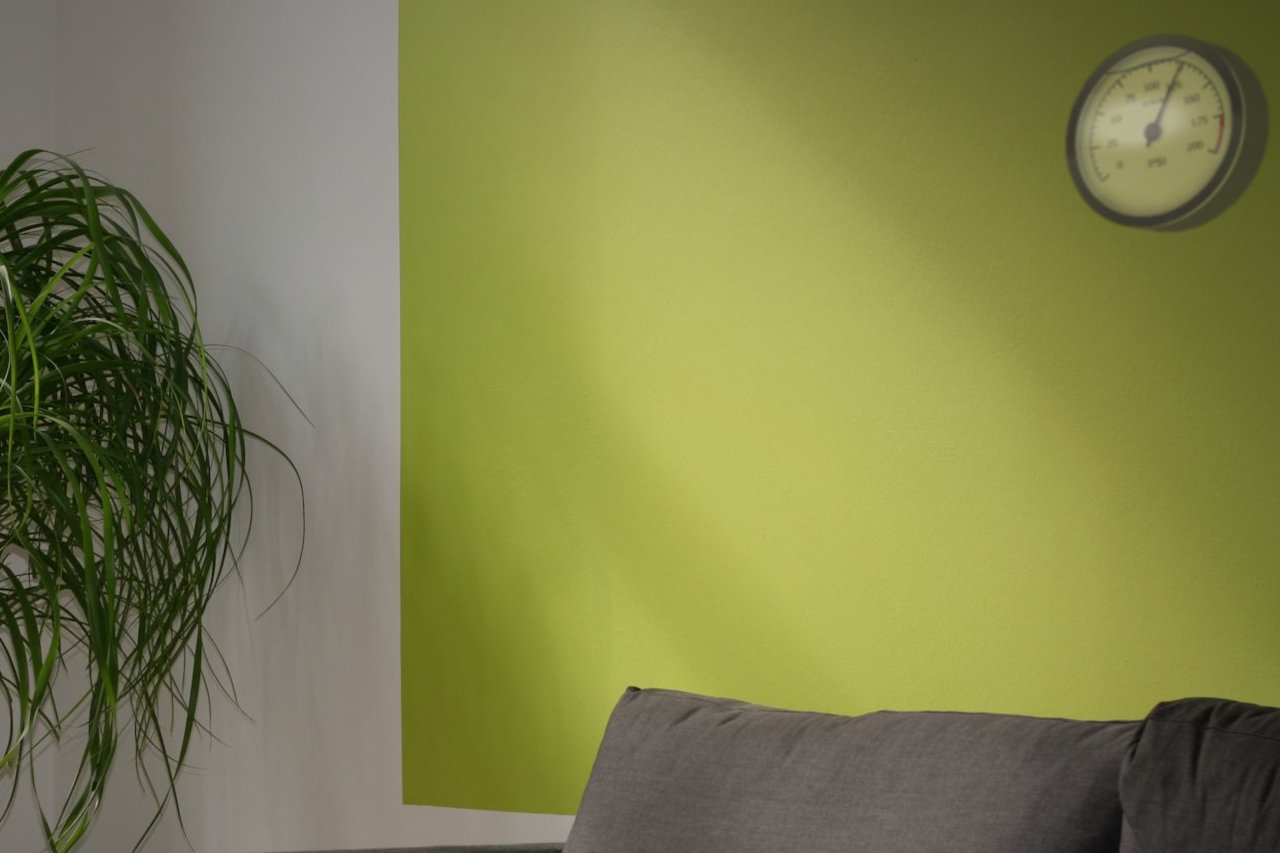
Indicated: 125
